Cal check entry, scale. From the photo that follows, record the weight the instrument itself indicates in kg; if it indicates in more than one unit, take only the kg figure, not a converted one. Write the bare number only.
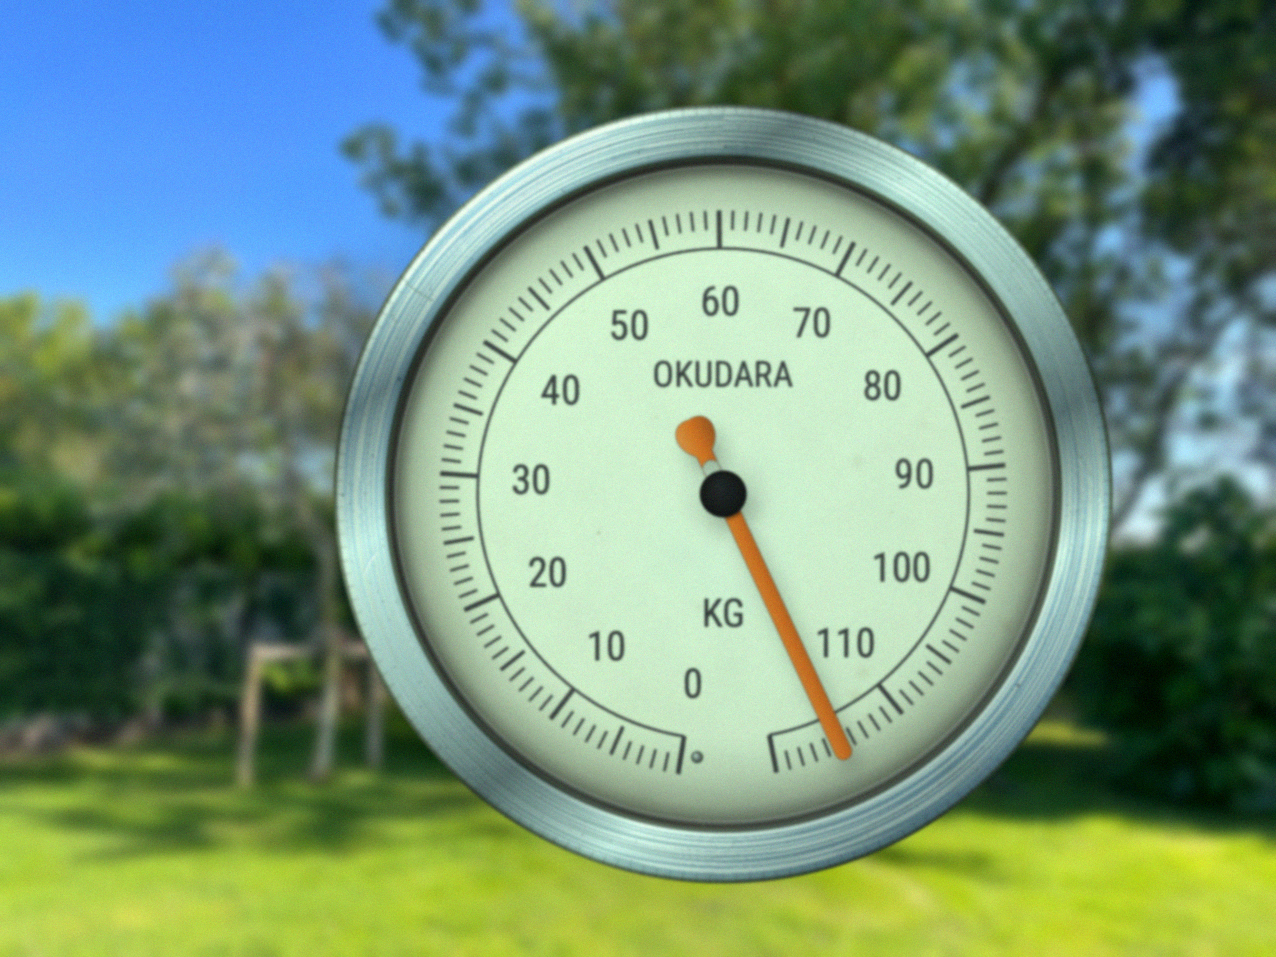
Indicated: 115
